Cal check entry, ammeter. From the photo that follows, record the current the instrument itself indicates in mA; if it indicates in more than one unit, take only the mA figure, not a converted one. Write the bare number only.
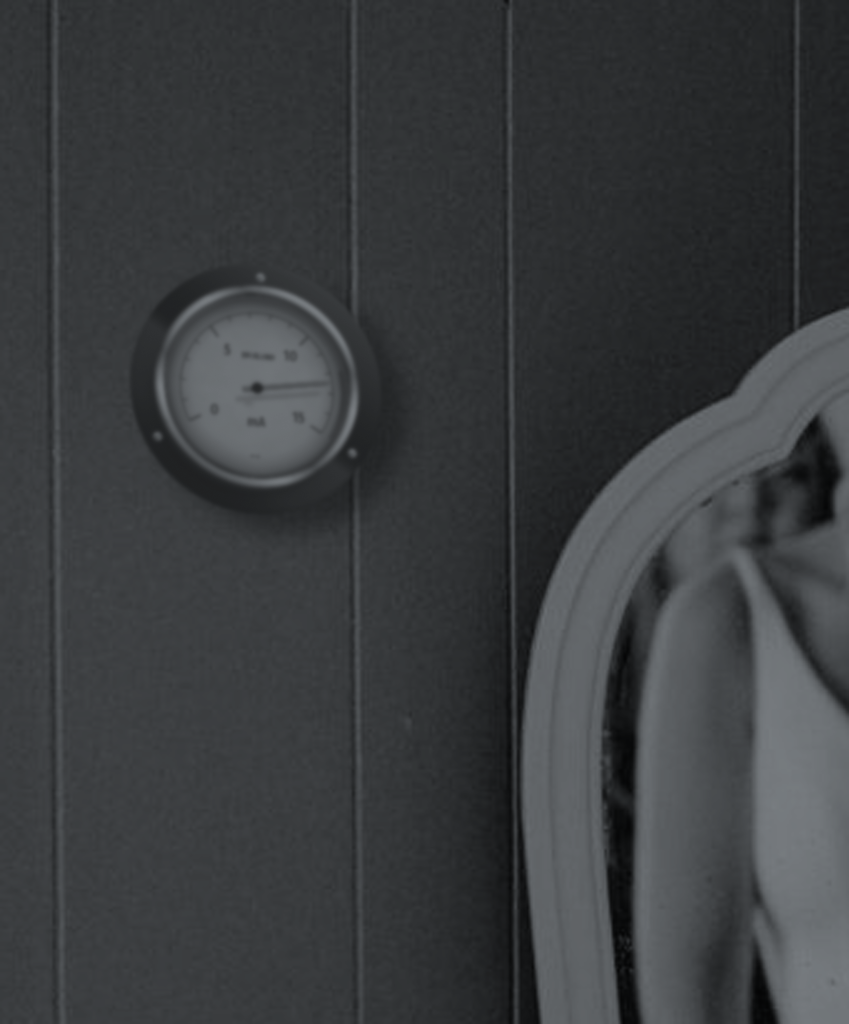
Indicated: 12.5
